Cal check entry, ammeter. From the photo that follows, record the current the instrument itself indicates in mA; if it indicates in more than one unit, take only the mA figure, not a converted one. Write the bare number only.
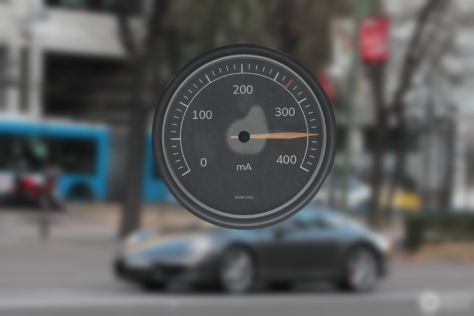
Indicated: 350
